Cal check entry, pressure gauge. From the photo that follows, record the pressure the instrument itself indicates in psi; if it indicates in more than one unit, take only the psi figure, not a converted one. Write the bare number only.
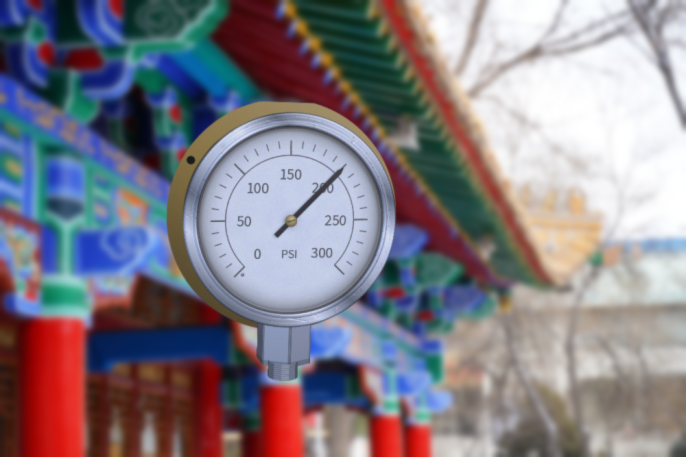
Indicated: 200
